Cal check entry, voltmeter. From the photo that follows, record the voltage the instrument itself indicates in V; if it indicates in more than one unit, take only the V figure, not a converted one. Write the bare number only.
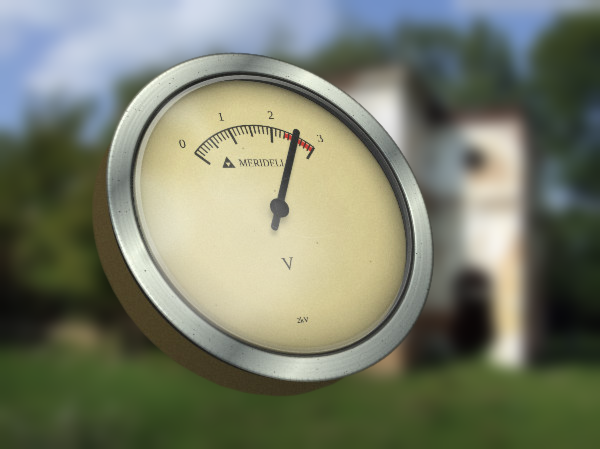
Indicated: 2.5
